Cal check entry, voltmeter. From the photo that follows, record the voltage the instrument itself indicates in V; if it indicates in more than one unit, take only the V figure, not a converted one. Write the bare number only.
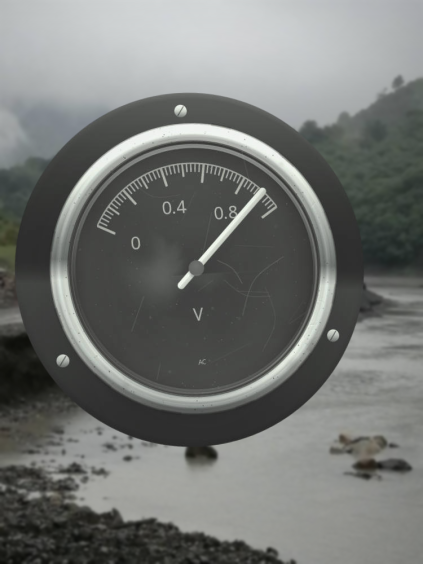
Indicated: 0.9
